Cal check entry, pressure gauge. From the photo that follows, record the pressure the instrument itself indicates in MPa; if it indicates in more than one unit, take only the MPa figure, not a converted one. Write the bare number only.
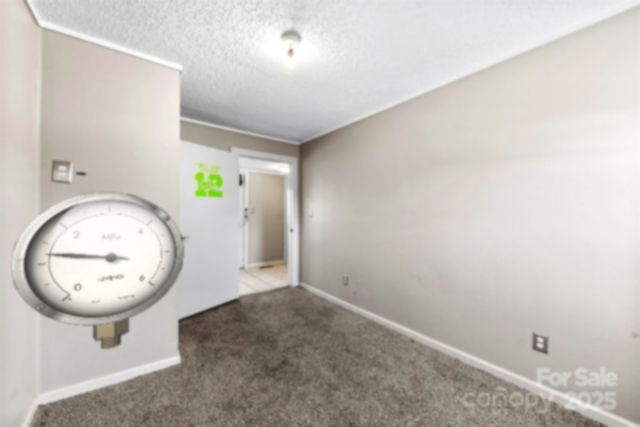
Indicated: 1.25
